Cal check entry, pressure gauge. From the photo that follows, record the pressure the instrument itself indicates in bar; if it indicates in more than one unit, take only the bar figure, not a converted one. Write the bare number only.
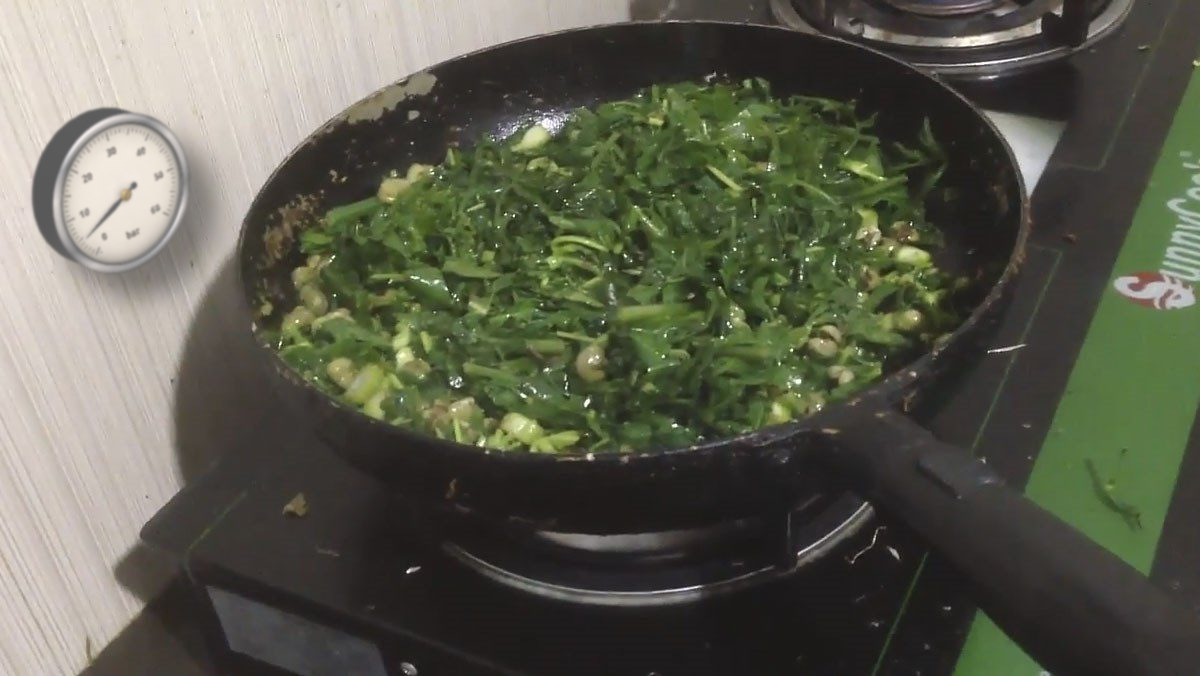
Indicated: 5
